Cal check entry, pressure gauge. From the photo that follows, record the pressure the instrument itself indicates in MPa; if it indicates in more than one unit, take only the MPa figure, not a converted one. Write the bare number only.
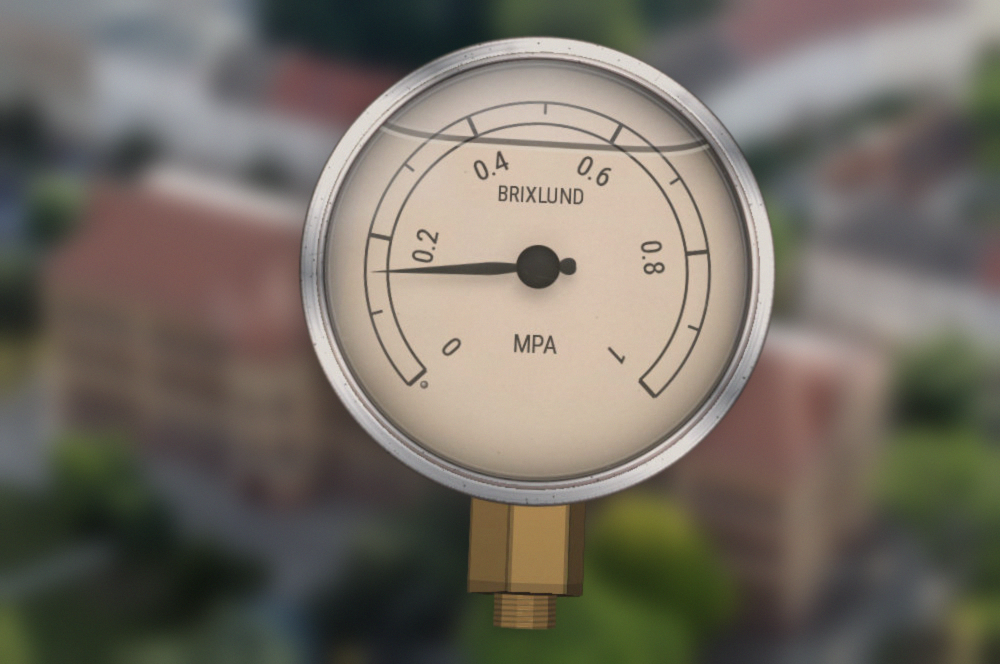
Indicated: 0.15
